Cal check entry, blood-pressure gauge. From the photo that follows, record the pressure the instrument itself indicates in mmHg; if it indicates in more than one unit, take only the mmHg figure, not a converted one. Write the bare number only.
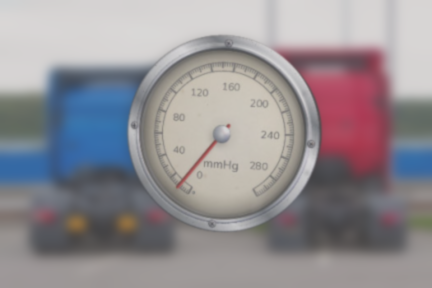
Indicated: 10
